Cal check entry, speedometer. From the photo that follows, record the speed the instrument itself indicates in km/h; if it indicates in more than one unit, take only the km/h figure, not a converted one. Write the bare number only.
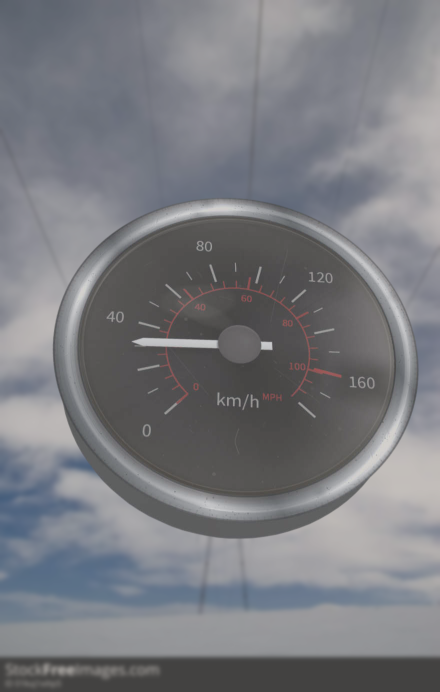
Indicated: 30
